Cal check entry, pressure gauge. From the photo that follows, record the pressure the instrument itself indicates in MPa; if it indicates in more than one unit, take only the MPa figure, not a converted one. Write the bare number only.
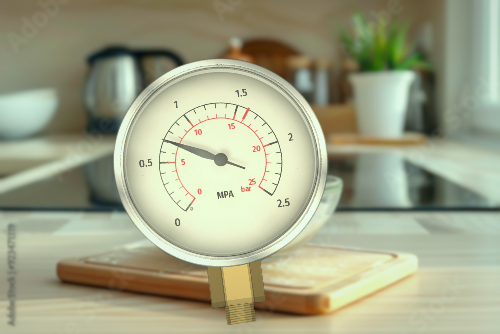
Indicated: 0.7
